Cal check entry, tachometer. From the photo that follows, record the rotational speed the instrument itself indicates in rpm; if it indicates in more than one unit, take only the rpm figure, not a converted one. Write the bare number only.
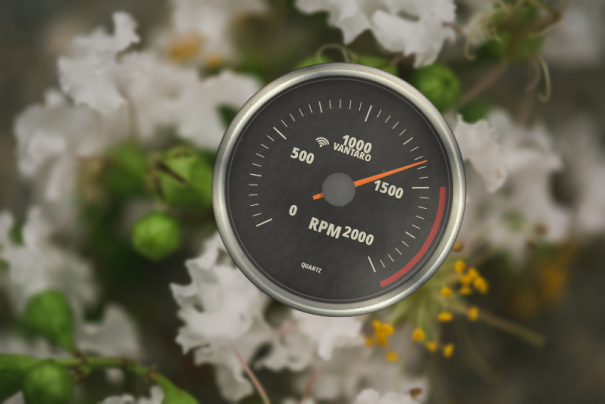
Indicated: 1375
